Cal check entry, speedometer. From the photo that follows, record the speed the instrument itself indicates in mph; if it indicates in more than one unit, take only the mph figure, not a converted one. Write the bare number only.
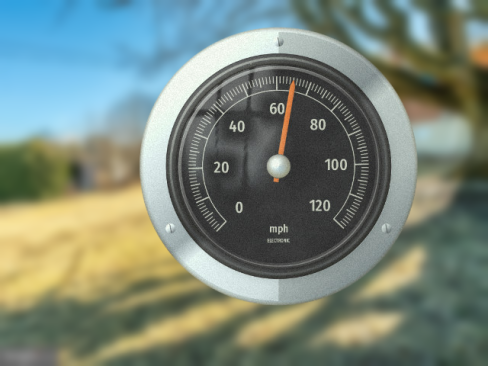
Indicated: 65
